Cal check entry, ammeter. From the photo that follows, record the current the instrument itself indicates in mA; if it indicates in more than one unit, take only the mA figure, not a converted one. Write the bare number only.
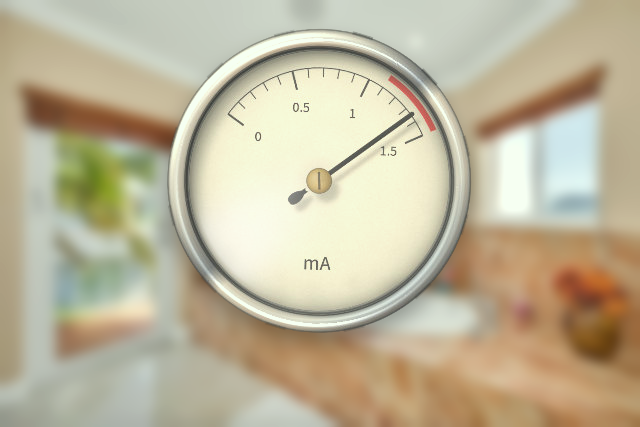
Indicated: 1.35
